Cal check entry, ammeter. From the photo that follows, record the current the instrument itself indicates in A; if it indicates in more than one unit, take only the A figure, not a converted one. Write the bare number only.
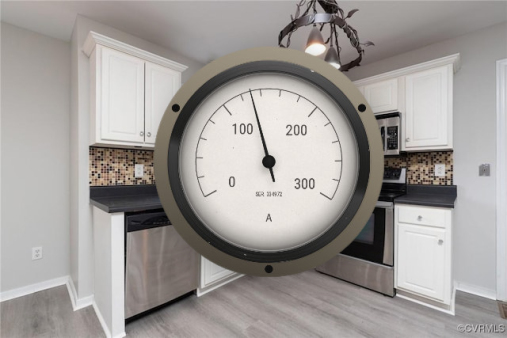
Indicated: 130
